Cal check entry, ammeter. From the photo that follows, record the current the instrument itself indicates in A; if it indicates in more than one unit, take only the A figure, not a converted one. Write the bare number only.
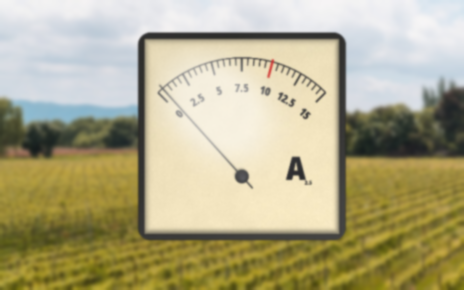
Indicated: 0.5
